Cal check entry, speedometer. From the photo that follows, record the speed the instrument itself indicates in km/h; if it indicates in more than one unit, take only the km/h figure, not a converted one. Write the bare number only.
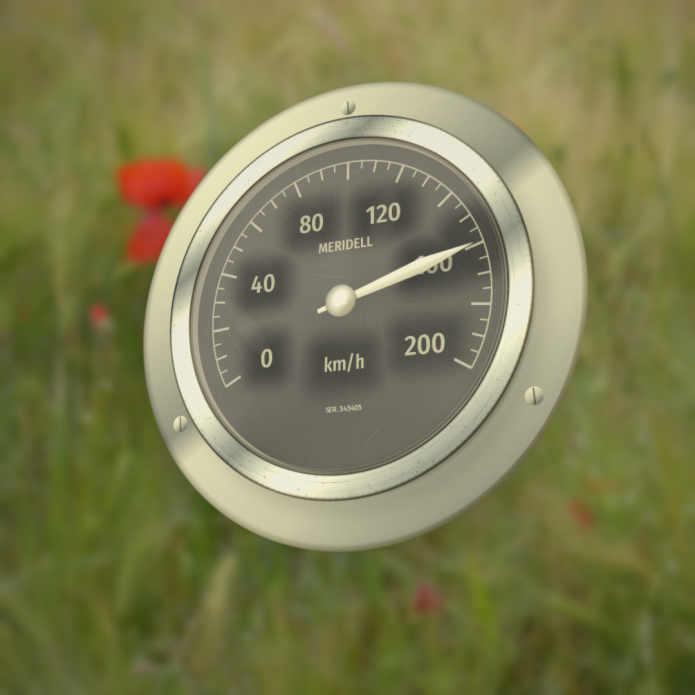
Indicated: 160
